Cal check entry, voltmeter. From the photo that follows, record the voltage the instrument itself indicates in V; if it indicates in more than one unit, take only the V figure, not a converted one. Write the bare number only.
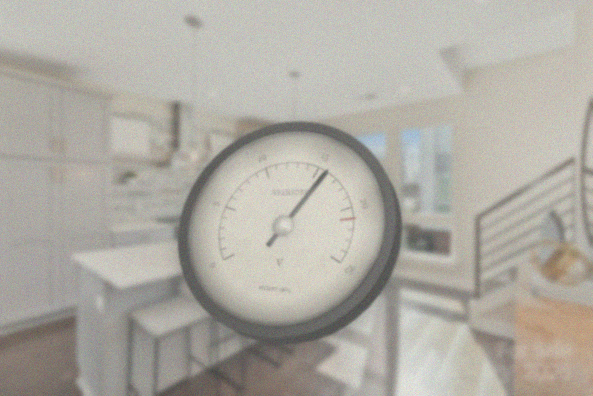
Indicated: 16
